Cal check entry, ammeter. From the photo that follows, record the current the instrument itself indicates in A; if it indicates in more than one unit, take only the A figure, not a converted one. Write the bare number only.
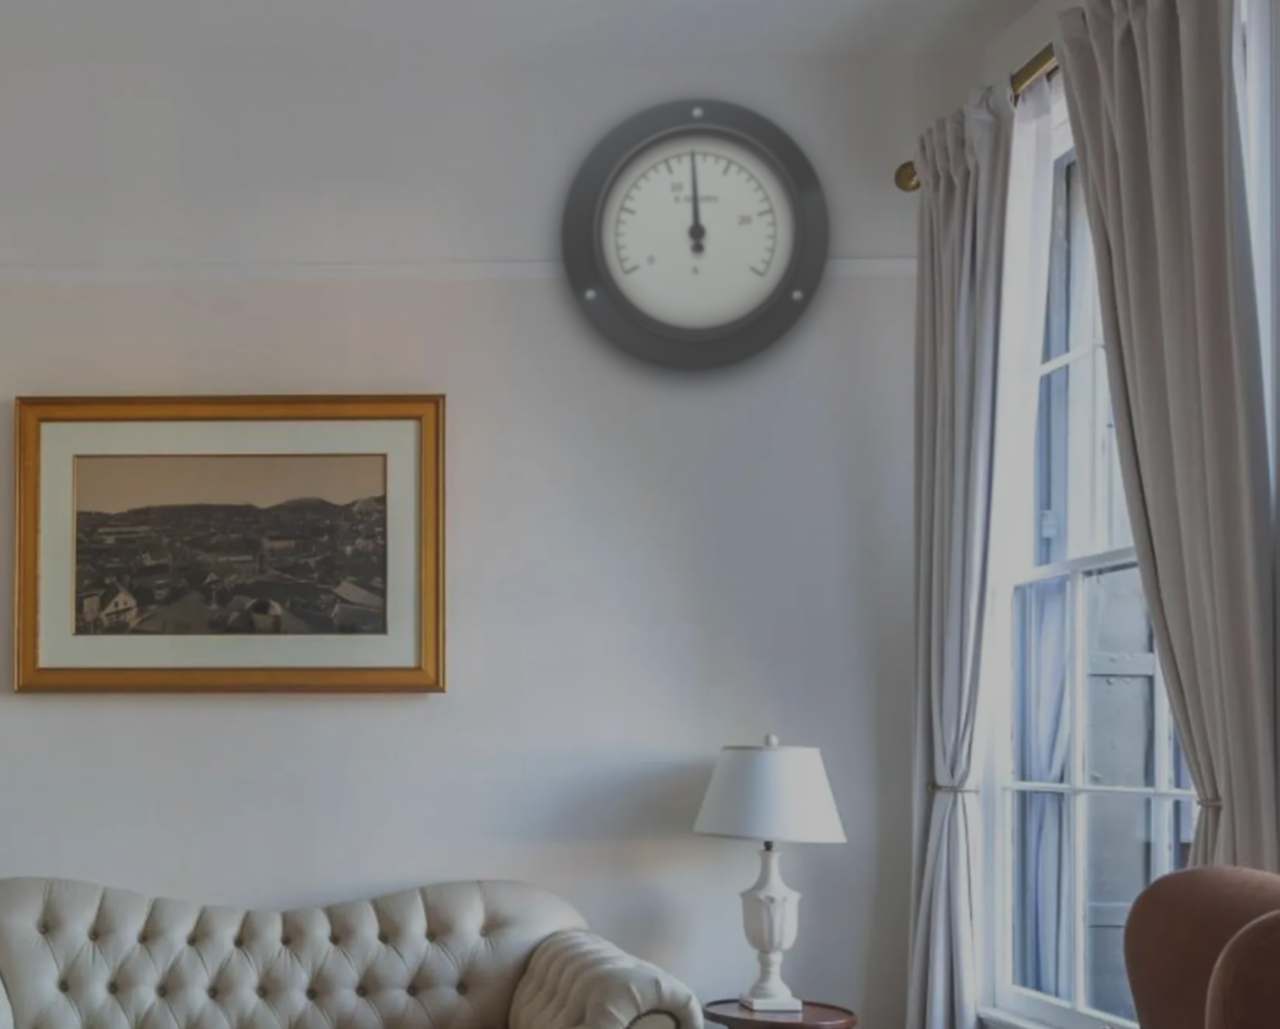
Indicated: 12
